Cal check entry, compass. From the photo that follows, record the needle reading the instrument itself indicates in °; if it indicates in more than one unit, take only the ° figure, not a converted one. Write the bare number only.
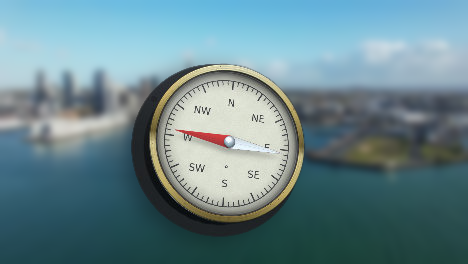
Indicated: 275
